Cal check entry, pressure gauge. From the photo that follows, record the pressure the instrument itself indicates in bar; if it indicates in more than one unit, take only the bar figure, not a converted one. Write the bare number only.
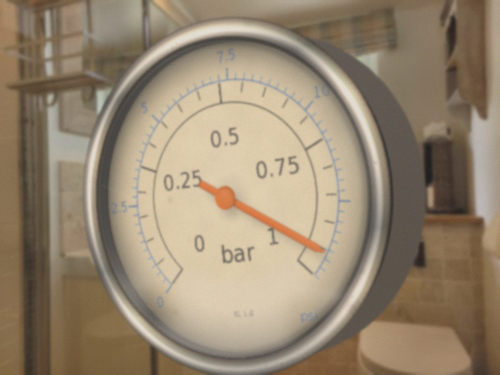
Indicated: 0.95
